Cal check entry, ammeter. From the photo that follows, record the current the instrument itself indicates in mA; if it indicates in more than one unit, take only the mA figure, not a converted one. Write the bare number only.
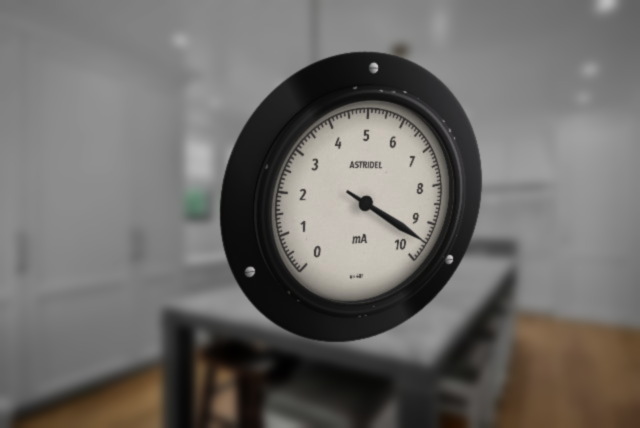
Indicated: 9.5
